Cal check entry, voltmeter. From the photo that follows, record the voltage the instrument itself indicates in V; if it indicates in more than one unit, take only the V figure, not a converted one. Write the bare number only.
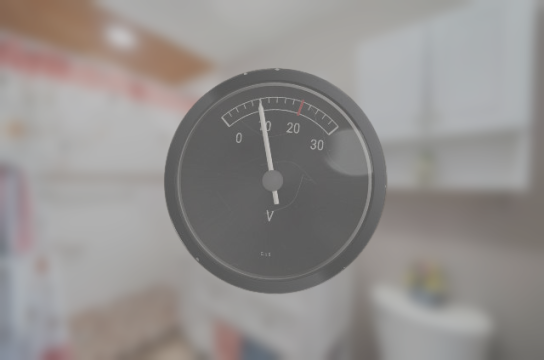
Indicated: 10
